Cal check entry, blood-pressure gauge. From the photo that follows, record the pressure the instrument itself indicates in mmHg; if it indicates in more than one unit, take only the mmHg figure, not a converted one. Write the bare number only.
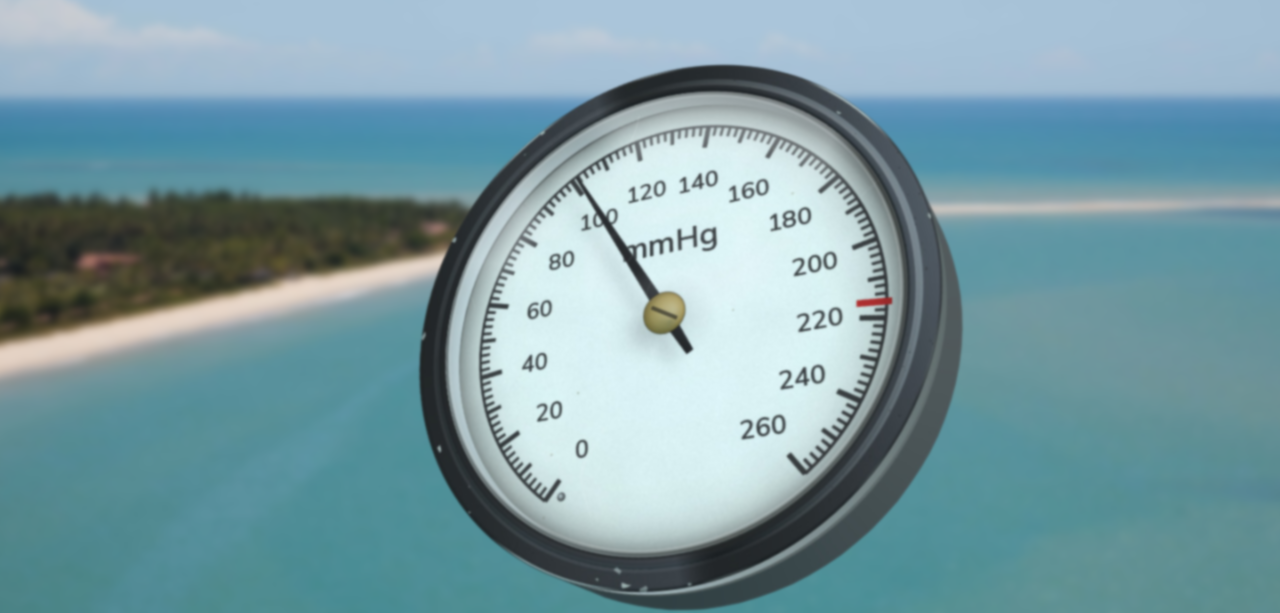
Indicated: 102
